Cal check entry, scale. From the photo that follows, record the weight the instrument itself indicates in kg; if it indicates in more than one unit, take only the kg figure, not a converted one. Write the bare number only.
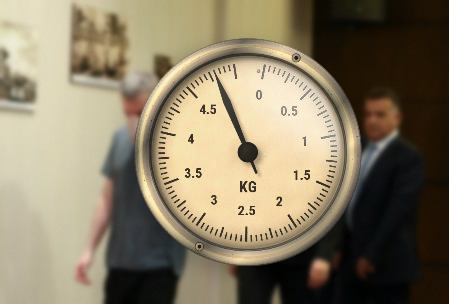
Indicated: 4.8
